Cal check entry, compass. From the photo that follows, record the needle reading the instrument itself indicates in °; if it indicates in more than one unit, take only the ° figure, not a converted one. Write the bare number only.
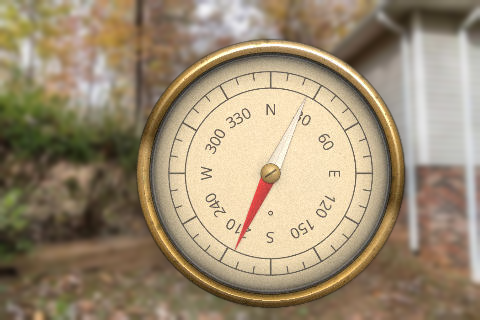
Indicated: 205
